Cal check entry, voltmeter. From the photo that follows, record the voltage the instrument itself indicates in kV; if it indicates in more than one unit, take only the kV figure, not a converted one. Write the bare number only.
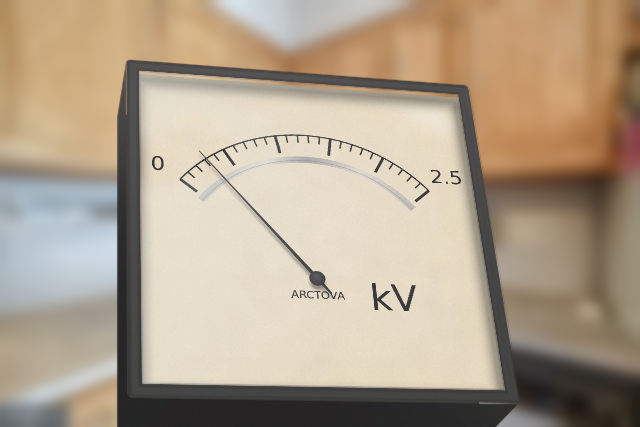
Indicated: 0.3
